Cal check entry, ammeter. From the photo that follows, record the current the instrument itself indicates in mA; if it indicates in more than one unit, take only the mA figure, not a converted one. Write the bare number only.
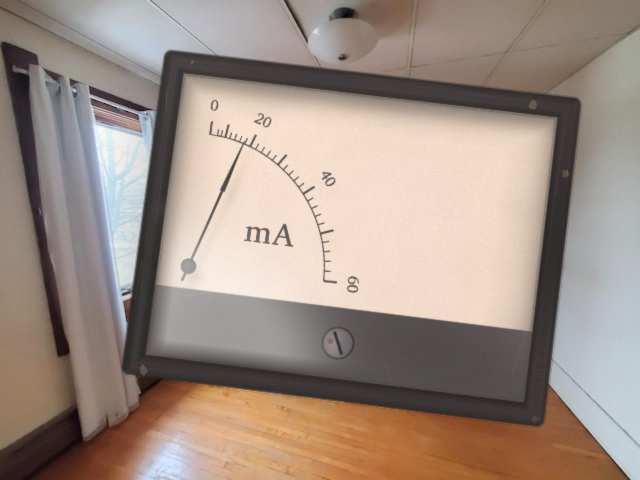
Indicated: 18
